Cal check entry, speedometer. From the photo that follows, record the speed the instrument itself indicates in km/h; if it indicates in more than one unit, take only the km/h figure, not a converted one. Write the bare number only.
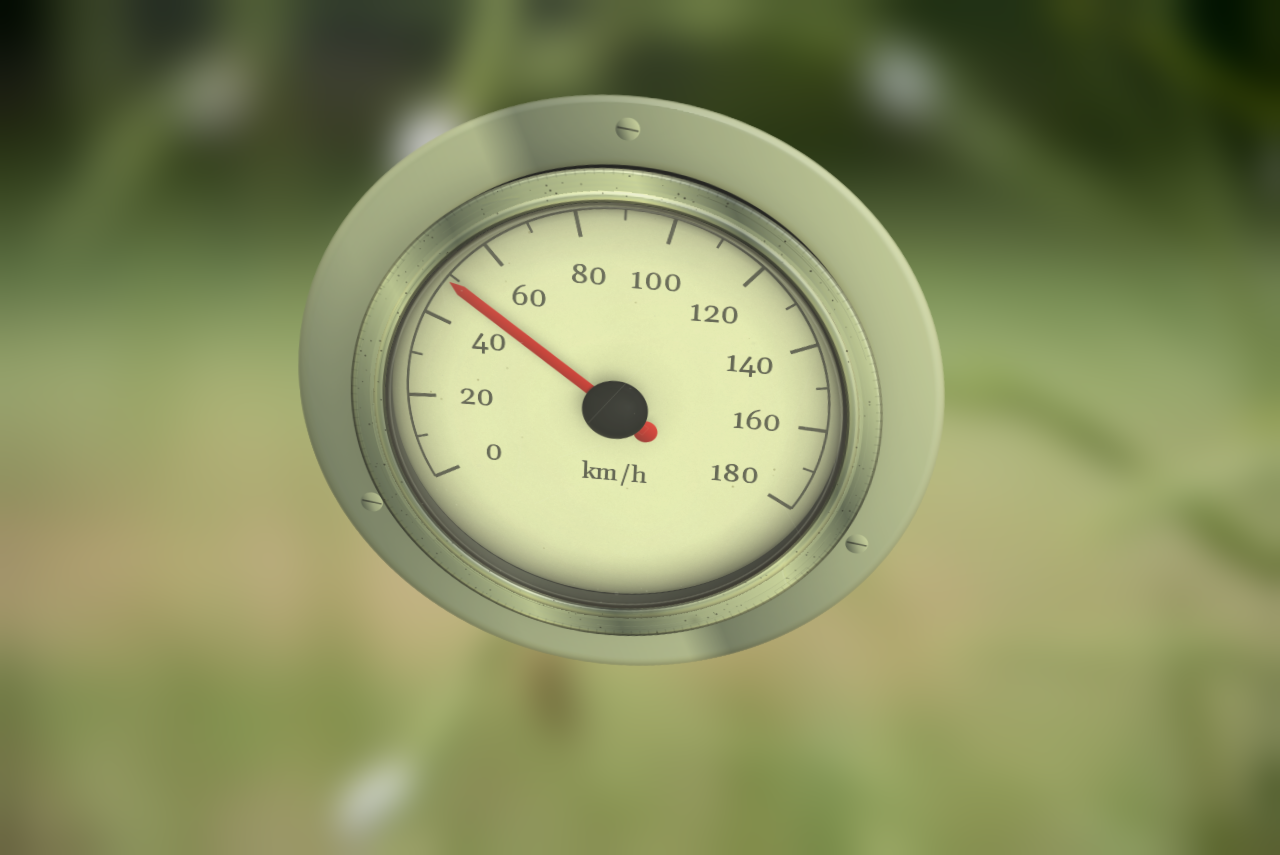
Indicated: 50
